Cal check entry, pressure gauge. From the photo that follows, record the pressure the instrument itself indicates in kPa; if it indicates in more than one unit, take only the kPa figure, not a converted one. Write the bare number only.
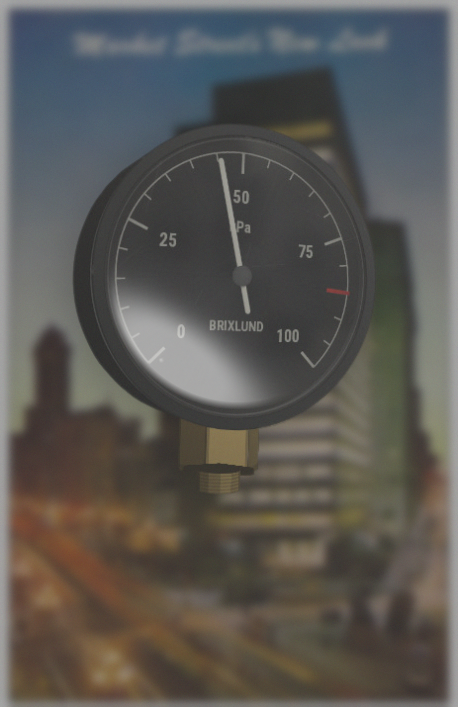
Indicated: 45
